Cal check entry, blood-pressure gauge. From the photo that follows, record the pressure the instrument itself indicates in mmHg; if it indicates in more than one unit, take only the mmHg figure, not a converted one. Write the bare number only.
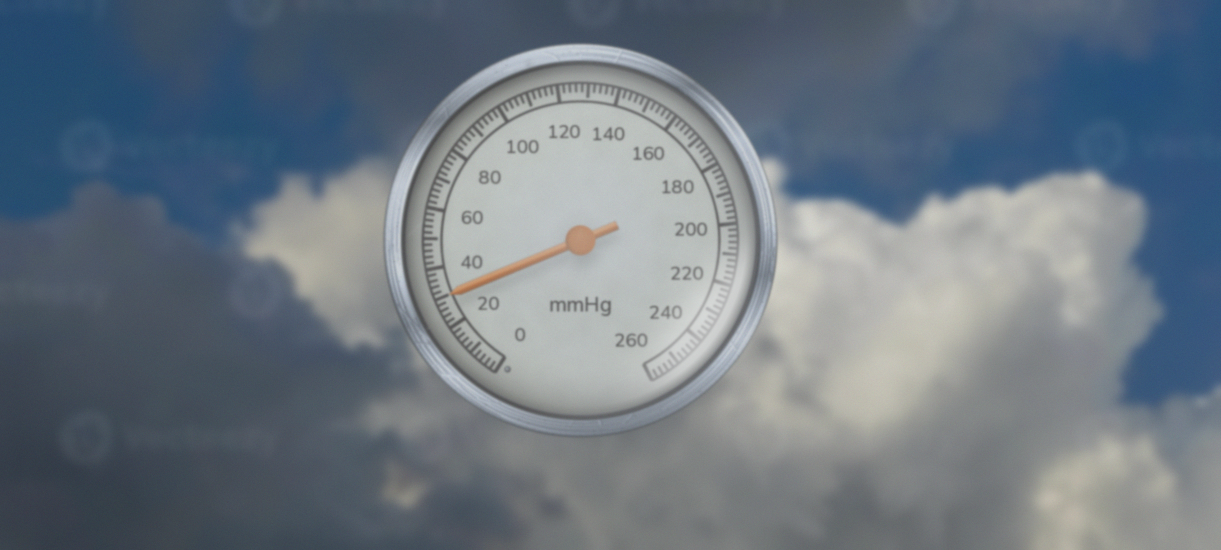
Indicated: 30
